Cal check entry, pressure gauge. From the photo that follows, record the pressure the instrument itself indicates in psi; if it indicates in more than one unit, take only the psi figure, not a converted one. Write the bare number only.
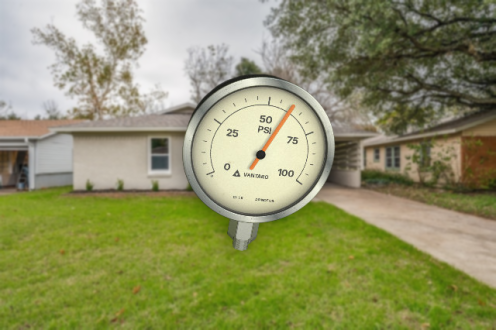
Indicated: 60
